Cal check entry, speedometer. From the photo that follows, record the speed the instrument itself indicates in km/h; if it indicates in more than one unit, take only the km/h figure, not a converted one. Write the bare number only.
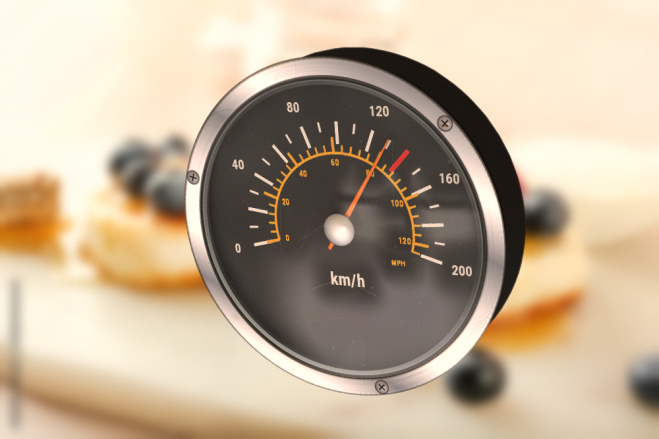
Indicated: 130
